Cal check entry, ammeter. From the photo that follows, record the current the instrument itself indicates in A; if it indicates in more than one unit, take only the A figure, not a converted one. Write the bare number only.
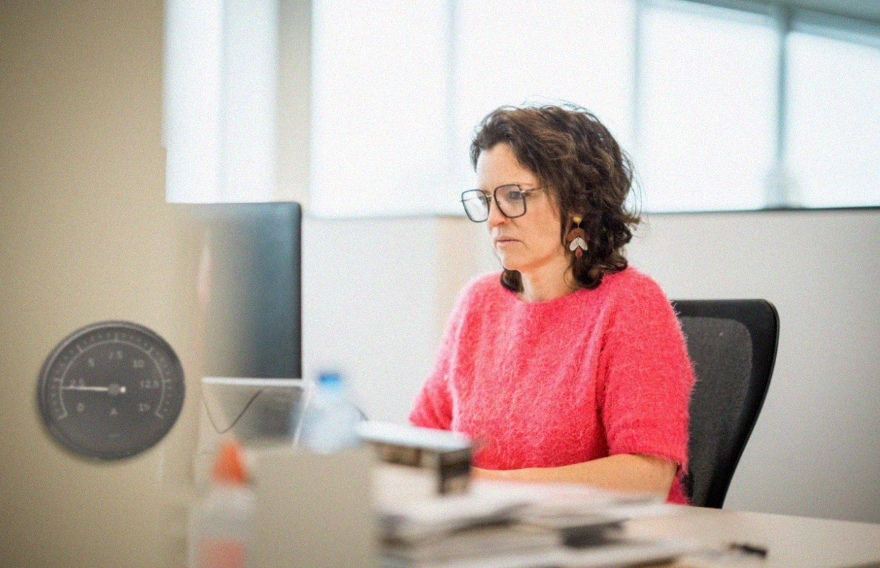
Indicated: 2
